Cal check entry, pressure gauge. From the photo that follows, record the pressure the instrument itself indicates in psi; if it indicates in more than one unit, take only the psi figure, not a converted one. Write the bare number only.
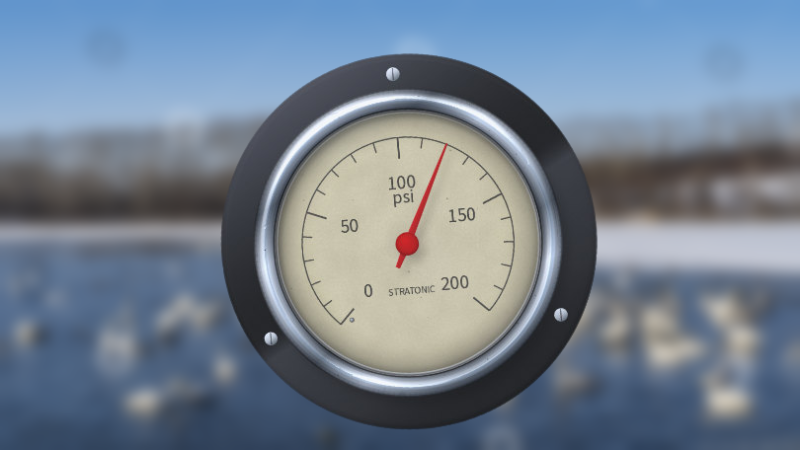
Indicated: 120
